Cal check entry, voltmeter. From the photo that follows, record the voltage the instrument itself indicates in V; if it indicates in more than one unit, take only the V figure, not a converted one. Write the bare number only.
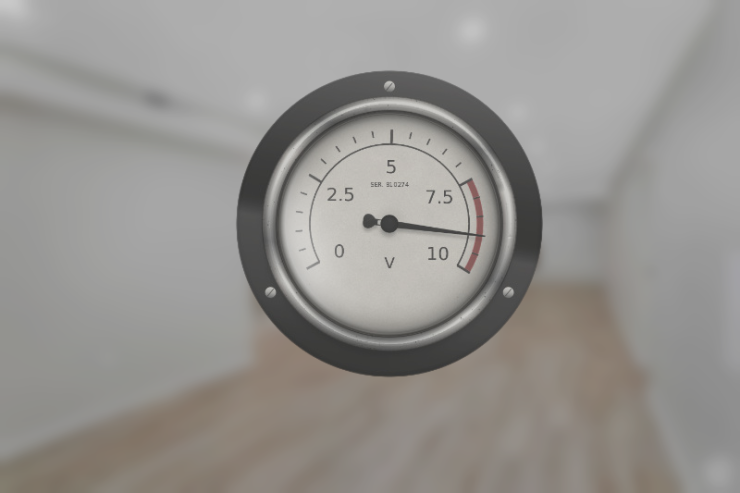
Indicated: 9
